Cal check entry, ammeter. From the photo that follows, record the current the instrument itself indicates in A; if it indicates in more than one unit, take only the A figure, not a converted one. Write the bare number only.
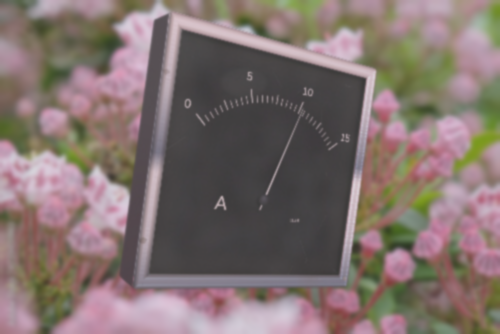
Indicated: 10
